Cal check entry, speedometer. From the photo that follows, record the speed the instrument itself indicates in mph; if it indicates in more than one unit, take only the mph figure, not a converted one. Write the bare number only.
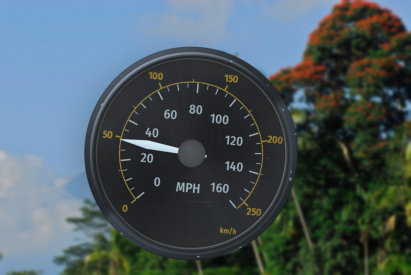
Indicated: 30
